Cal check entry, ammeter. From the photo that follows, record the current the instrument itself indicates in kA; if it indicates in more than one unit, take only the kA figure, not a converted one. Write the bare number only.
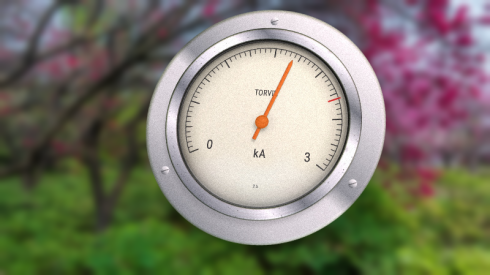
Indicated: 1.7
